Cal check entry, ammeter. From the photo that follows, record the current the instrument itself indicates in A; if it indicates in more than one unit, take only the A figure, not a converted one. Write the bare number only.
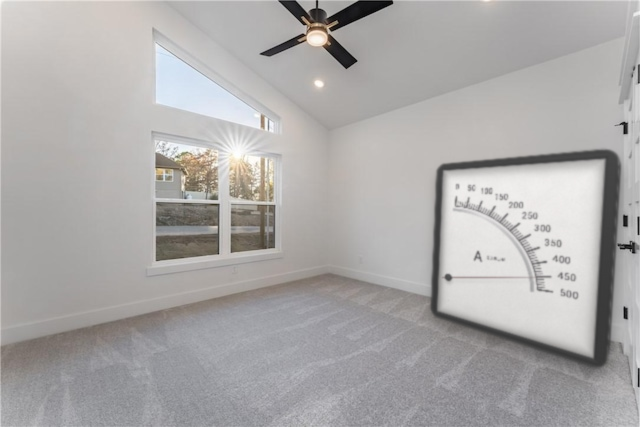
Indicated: 450
